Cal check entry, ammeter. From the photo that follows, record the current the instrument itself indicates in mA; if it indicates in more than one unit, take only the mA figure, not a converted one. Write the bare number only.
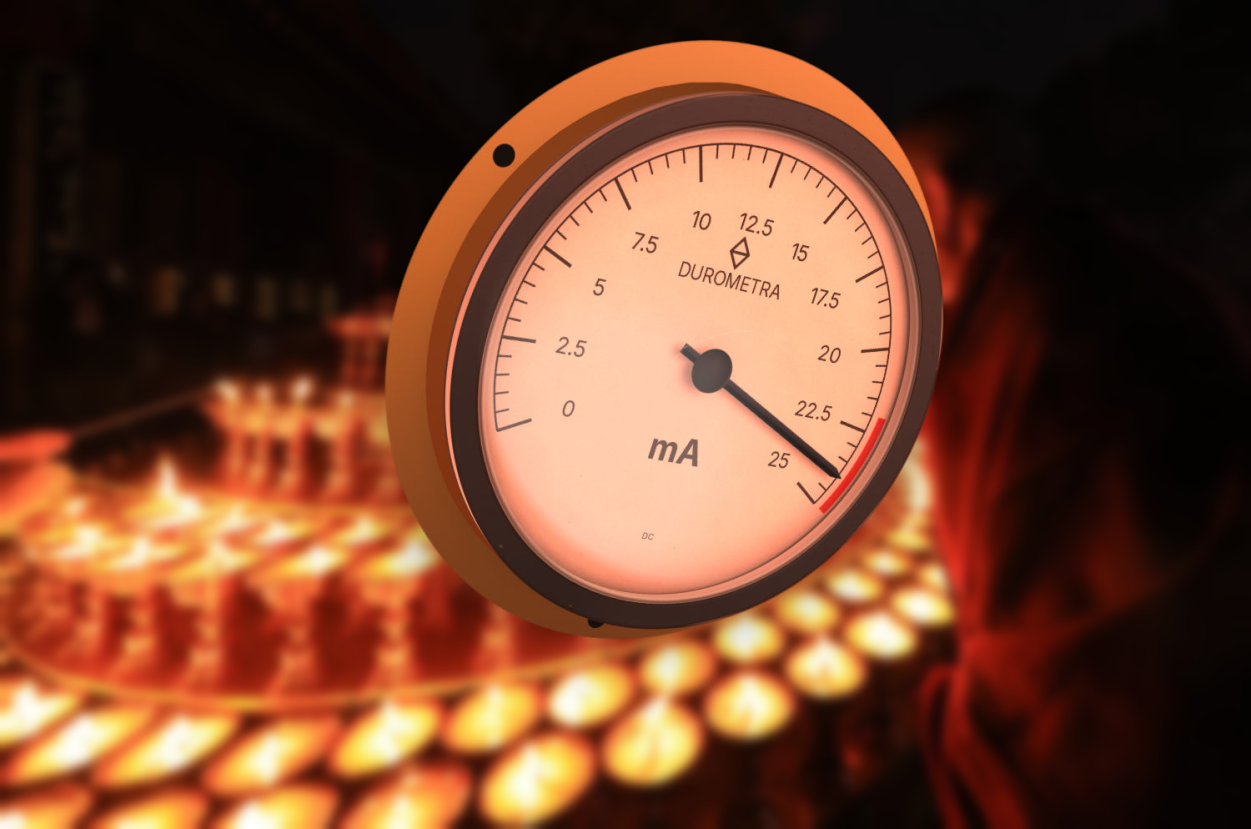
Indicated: 24
